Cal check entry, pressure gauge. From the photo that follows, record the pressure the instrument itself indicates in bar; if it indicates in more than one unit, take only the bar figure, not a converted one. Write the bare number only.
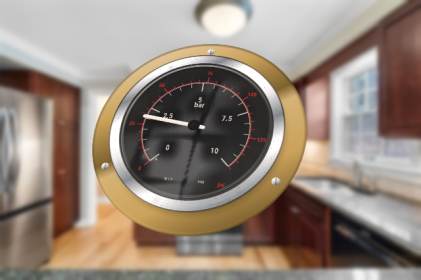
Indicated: 2
